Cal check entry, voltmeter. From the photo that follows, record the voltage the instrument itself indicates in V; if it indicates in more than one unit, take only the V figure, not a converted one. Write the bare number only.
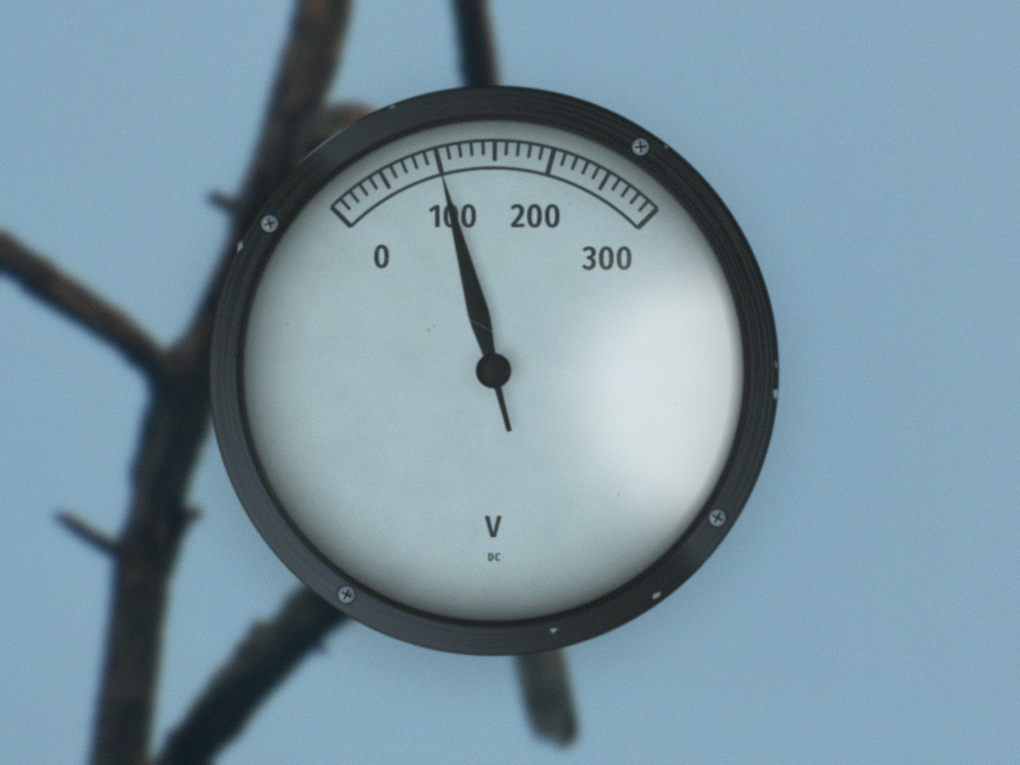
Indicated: 100
